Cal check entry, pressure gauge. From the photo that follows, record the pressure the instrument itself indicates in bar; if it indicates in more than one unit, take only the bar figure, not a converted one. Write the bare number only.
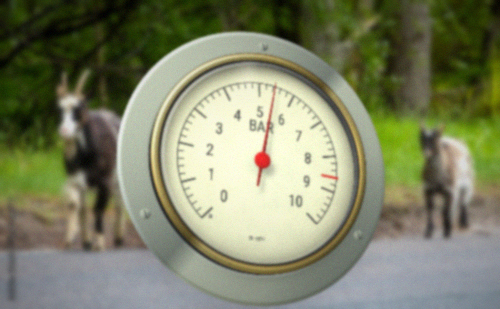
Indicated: 5.4
